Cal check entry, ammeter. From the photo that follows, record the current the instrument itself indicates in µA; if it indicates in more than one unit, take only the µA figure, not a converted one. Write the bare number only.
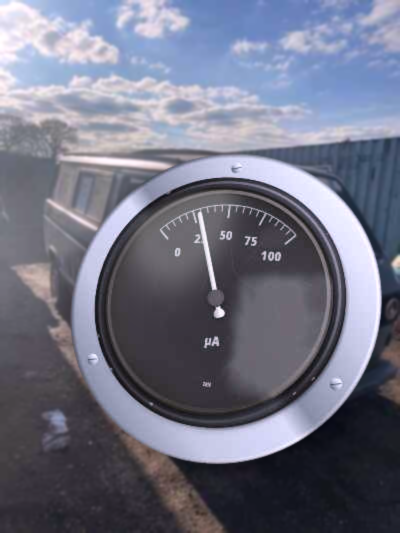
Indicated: 30
